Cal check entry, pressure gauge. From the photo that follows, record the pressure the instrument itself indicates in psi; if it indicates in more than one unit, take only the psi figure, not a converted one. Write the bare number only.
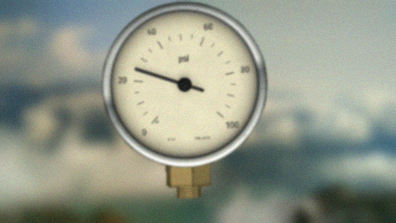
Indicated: 25
